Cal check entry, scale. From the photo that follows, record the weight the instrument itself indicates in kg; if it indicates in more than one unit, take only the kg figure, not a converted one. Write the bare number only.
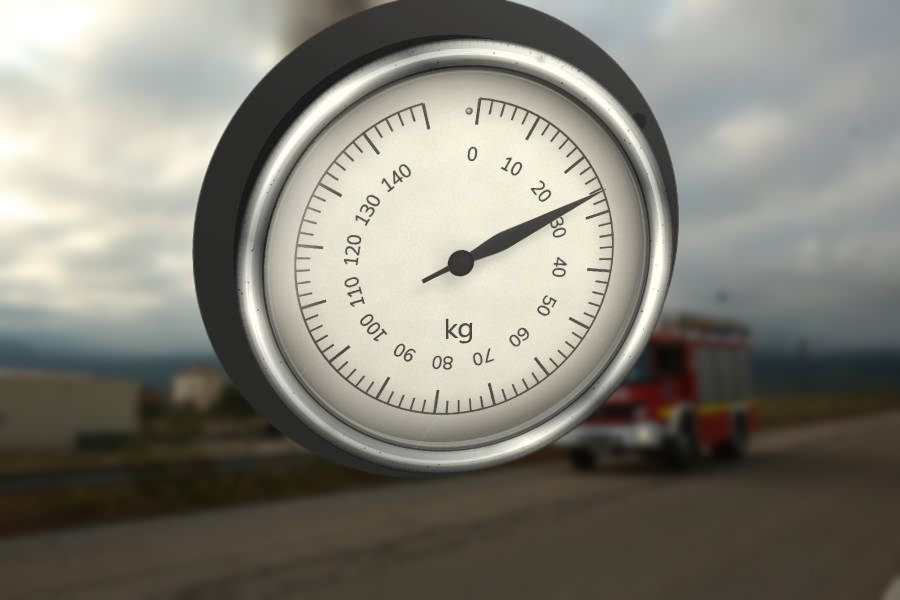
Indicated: 26
